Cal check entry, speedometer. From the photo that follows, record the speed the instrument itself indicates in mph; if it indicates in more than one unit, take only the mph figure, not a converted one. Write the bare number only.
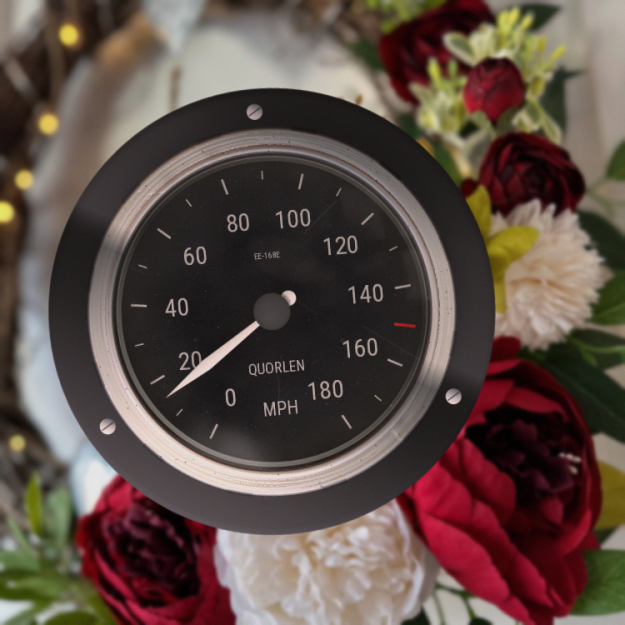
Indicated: 15
